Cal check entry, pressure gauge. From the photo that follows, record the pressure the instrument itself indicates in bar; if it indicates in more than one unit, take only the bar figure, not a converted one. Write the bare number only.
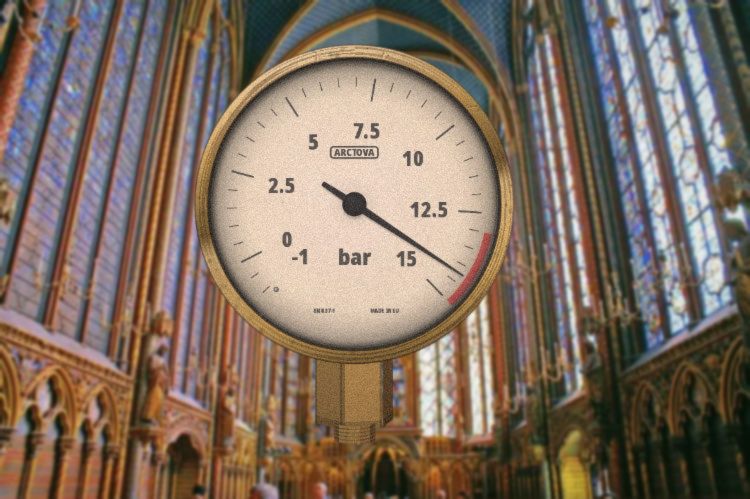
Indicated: 14.25
